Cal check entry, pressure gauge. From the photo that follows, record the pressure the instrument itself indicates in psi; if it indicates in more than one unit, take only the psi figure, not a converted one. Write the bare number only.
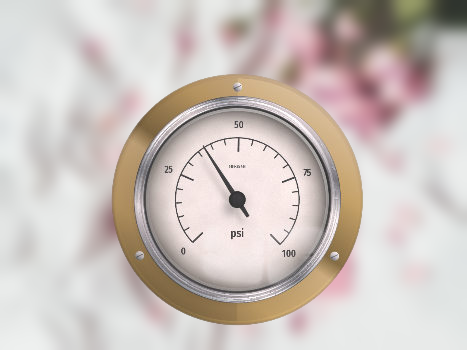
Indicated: 37.5
